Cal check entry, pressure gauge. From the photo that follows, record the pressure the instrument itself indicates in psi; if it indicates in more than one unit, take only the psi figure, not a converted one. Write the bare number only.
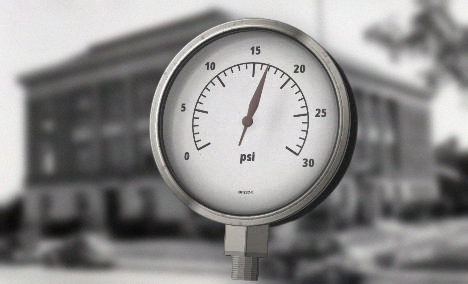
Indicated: 17
